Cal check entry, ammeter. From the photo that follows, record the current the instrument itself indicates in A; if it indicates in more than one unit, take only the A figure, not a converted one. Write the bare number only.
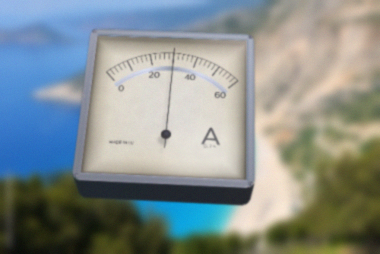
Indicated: 30
